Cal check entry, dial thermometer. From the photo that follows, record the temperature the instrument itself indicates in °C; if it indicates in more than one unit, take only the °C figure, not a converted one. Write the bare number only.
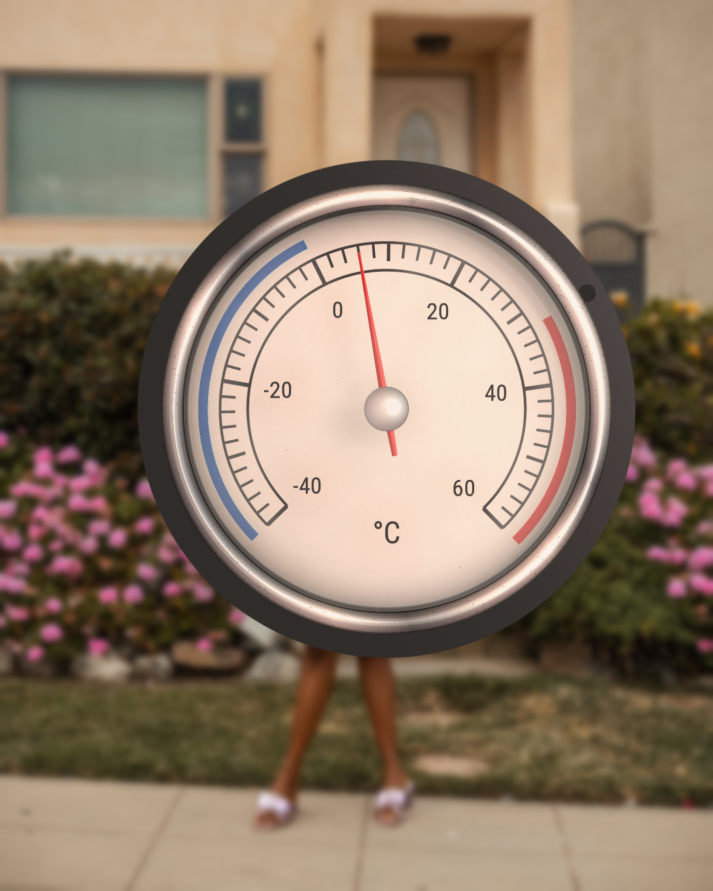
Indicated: 6
